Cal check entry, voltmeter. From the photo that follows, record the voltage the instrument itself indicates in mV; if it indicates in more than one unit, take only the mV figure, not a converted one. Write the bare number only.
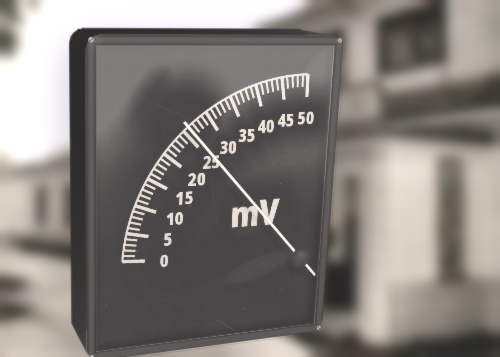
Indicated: 26
